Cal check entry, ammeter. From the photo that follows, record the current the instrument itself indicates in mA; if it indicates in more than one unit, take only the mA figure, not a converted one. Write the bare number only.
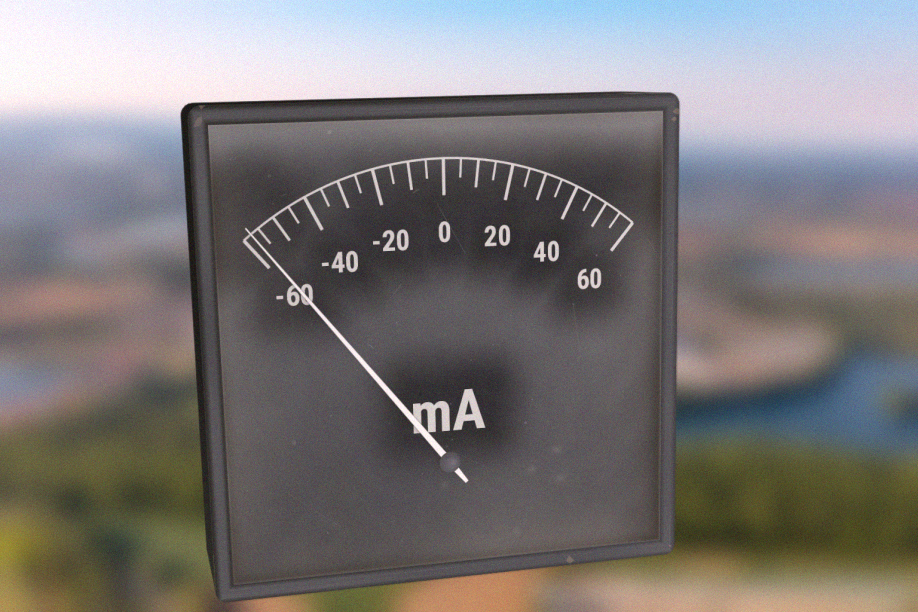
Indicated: -57.5
